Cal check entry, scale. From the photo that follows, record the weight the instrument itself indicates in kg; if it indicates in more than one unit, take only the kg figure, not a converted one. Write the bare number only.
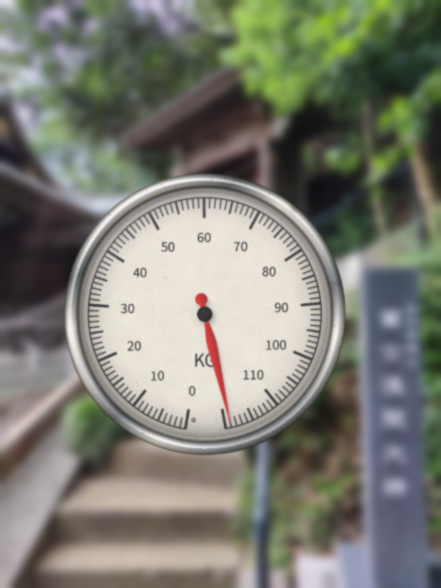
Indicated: 119
